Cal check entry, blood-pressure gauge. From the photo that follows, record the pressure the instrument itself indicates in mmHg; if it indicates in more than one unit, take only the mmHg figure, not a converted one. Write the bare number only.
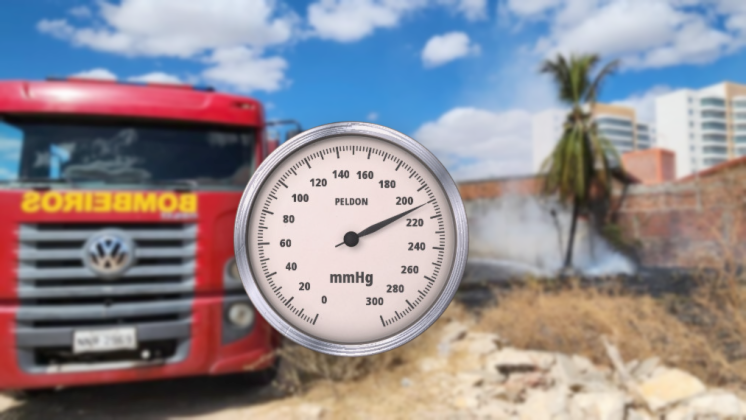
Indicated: 210
